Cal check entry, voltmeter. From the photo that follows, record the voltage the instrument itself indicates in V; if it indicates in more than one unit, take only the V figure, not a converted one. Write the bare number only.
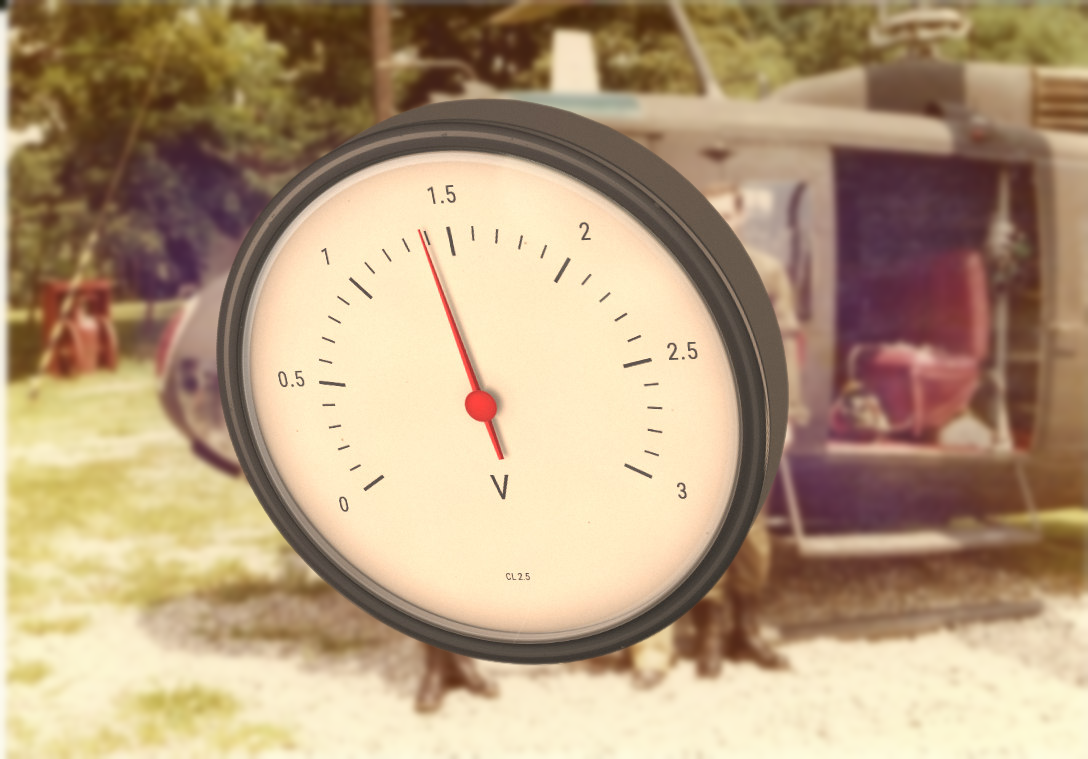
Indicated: 1.4
